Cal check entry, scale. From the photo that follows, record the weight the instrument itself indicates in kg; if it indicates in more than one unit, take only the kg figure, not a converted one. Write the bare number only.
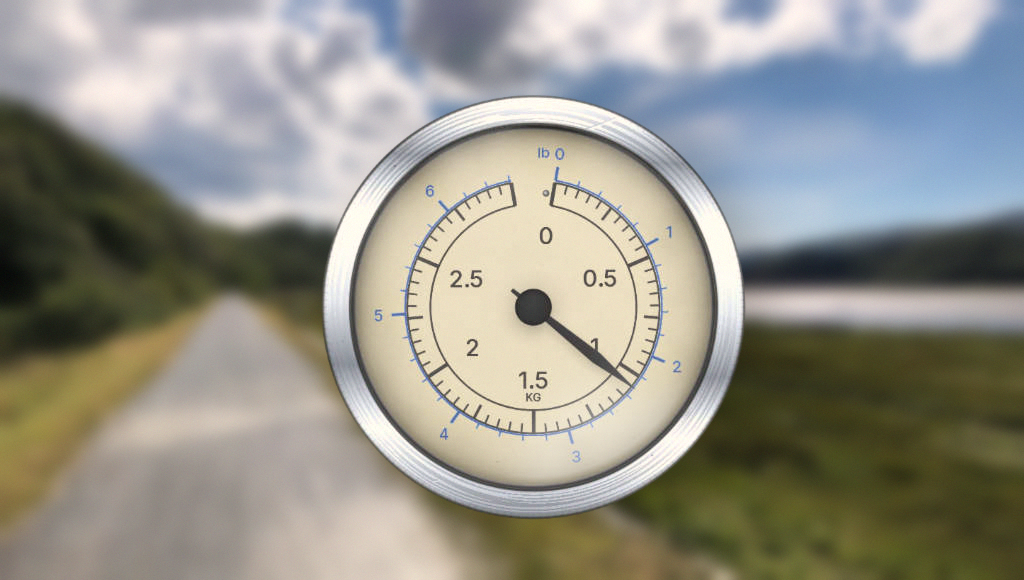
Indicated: 1.05
